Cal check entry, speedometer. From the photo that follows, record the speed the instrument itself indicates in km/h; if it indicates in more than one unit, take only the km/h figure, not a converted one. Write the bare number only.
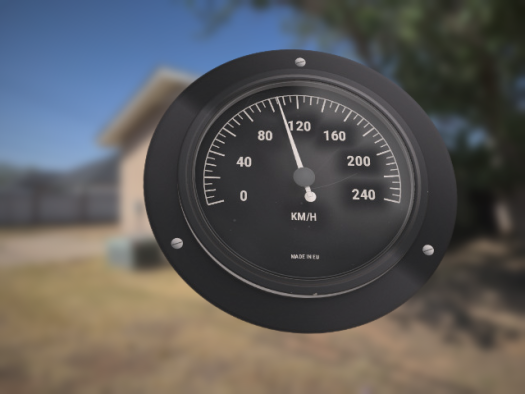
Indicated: 105
